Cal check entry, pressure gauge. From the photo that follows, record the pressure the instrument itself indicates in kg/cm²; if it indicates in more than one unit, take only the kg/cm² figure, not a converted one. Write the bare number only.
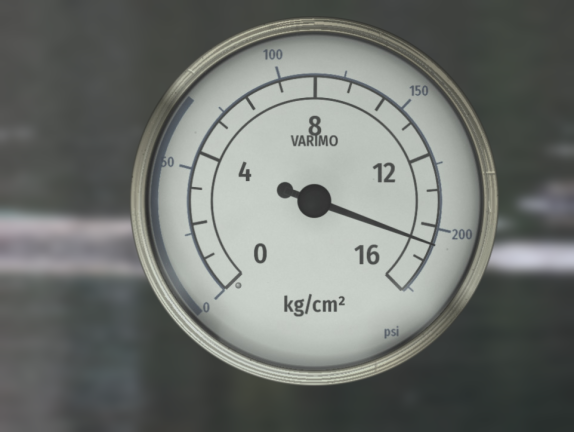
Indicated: 14.5
